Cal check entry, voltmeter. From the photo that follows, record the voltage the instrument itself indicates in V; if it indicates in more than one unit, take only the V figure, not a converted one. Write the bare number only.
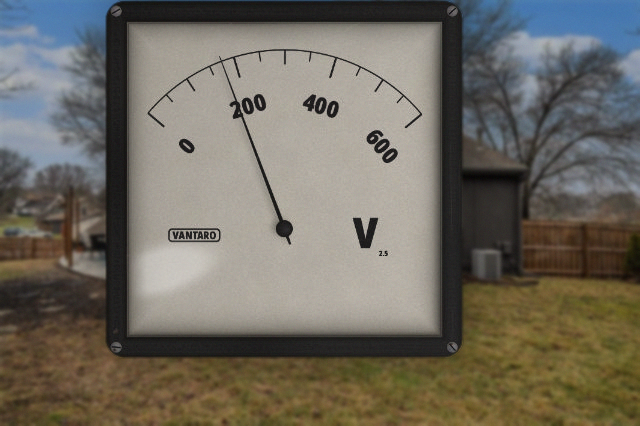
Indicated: 175
